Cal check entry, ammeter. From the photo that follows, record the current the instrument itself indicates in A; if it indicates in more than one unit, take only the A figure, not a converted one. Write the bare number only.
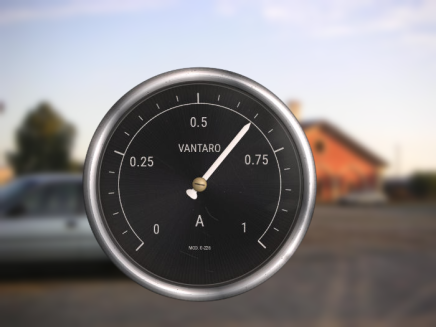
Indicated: 0.65
